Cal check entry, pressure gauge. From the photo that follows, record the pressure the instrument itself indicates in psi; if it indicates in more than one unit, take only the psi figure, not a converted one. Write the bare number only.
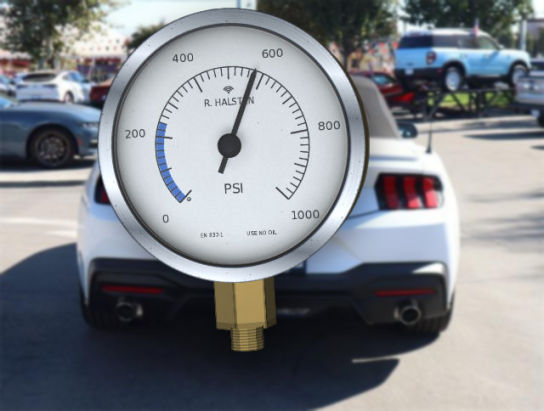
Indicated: 580
